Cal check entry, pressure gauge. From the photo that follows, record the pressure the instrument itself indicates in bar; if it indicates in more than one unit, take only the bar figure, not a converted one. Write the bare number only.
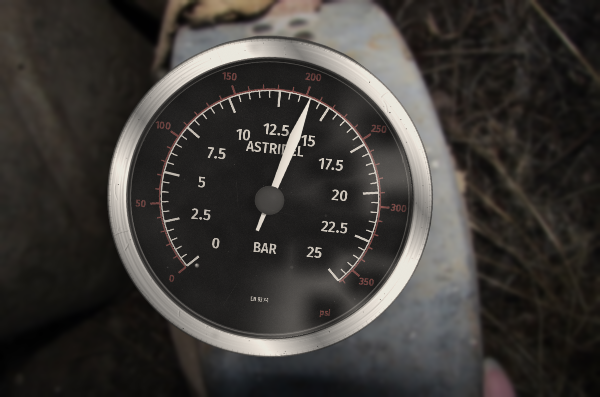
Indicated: 14
